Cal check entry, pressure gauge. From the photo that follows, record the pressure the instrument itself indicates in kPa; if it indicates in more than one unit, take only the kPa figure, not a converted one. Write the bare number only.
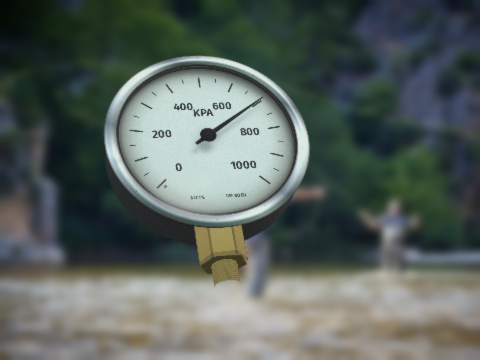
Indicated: 700
